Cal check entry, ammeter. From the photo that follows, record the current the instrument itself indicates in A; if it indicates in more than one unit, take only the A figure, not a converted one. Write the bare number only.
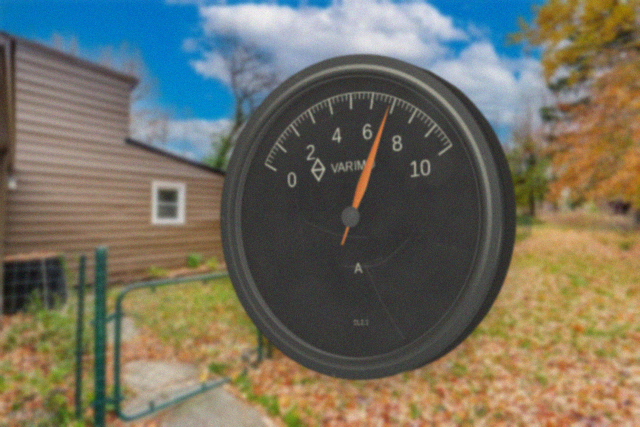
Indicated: 7
